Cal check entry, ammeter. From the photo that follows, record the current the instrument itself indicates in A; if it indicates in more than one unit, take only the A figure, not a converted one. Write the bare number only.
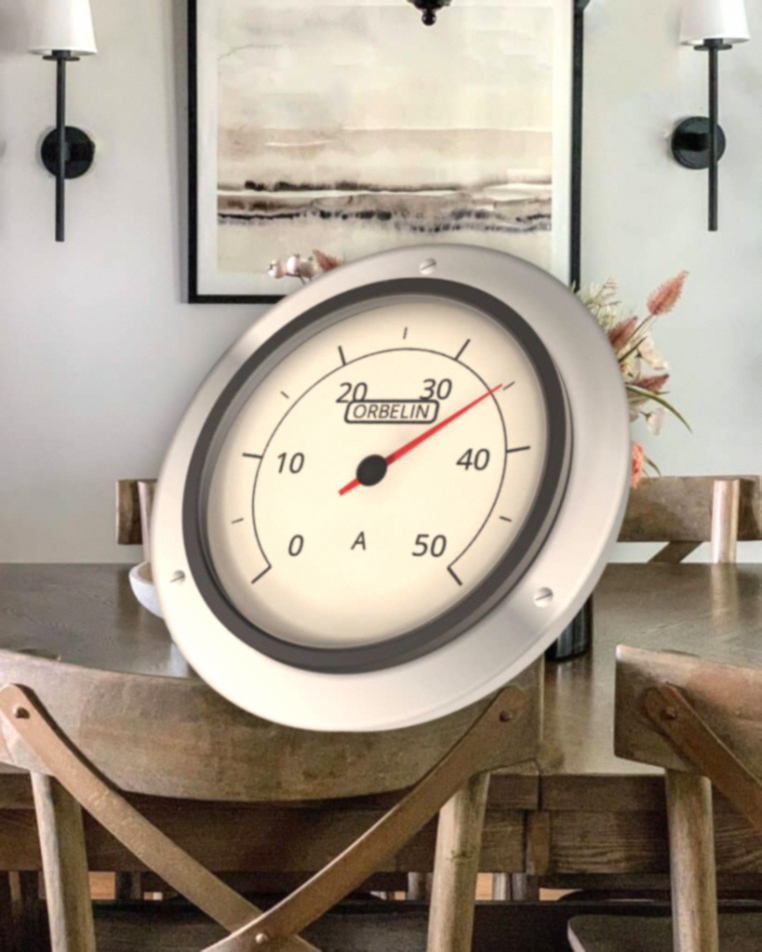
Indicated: 35
